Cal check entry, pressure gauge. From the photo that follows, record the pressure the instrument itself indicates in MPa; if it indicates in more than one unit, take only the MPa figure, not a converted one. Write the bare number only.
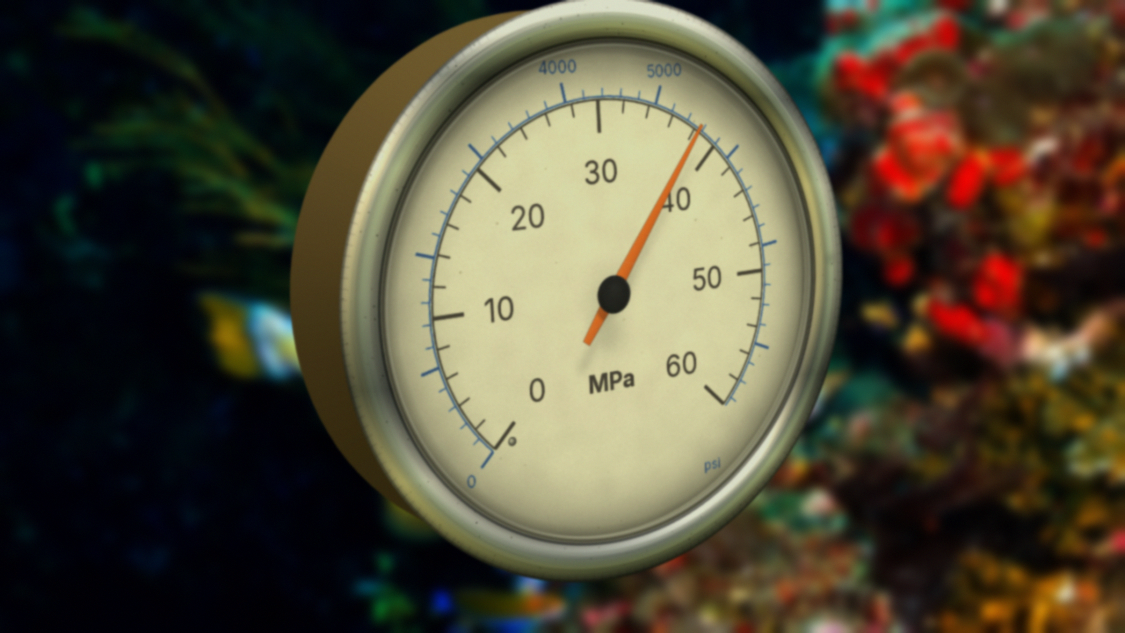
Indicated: 38
